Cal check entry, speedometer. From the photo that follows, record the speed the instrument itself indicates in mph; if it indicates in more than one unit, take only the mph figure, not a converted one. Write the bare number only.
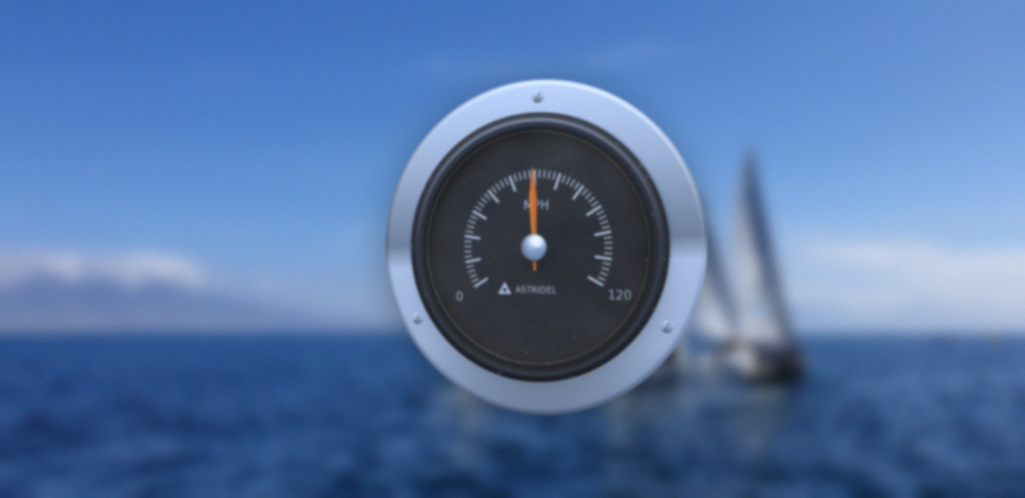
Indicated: 60
